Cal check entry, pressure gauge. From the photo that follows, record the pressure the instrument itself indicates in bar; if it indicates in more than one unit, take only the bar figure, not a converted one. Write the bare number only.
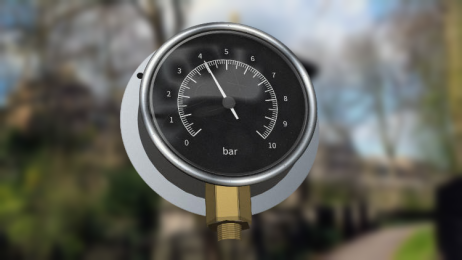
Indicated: 4
